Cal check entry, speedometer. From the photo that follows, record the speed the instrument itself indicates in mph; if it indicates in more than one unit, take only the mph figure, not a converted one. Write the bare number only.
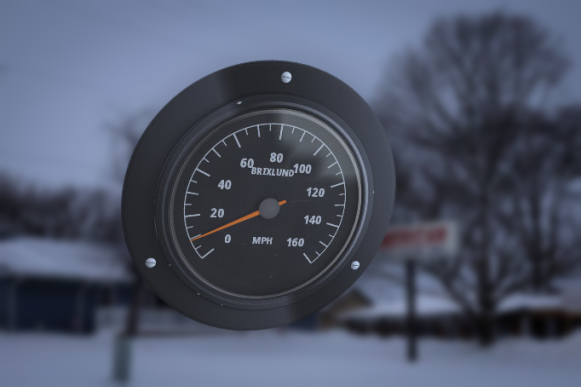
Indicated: 10
